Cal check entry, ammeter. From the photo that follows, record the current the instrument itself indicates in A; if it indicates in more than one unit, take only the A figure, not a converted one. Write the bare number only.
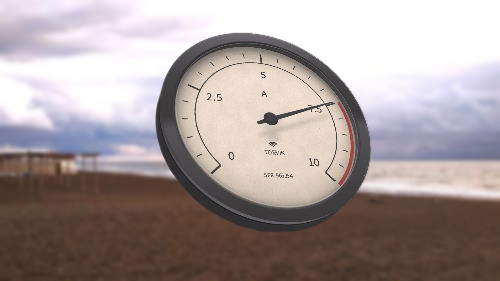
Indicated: 7.5
